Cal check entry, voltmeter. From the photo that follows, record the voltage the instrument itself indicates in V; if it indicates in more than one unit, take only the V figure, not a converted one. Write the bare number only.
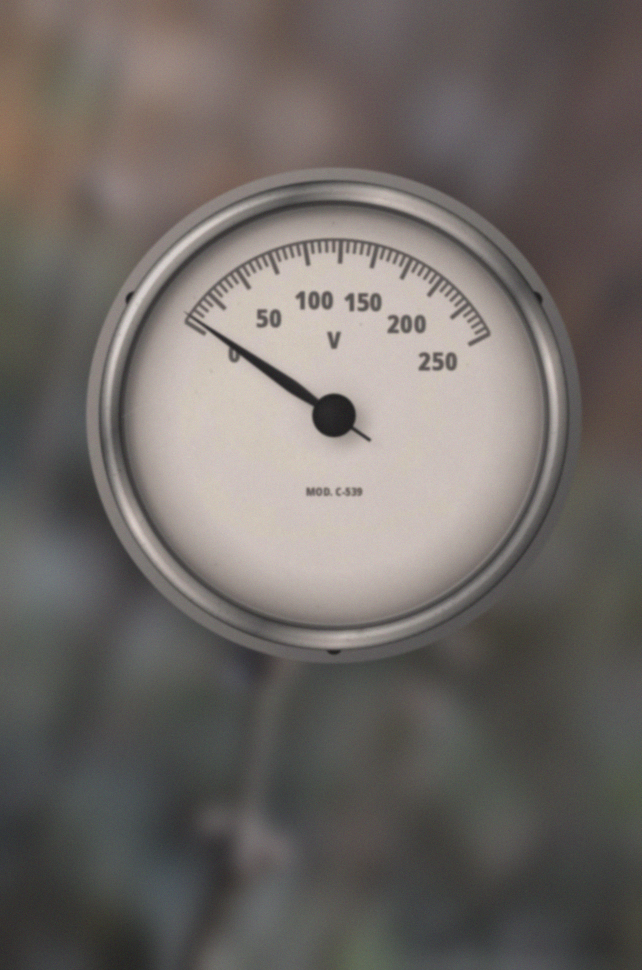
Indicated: 5
